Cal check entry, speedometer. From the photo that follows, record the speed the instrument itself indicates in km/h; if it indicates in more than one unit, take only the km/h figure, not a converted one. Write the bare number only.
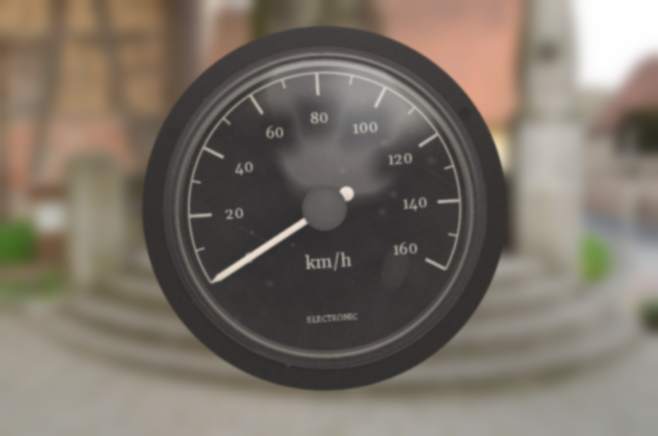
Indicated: 0
